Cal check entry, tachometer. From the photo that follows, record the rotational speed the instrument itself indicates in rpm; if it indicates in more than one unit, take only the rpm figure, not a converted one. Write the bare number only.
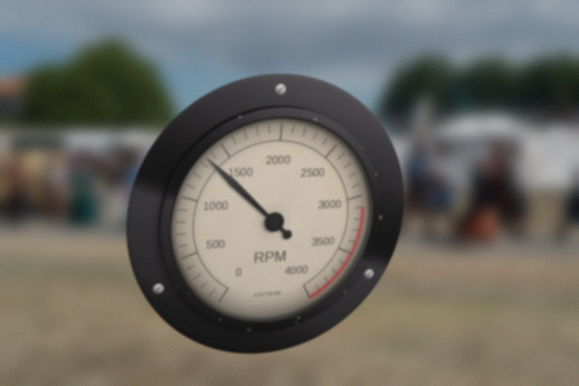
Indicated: 1350
